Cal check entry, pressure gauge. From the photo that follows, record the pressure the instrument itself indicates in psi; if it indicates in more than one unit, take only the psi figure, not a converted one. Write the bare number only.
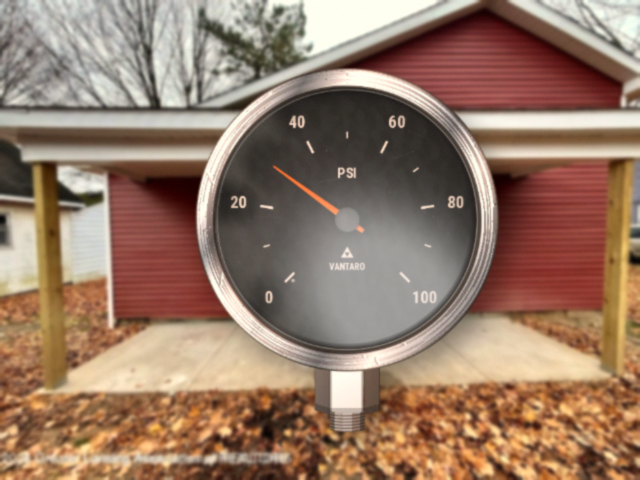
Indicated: 30
